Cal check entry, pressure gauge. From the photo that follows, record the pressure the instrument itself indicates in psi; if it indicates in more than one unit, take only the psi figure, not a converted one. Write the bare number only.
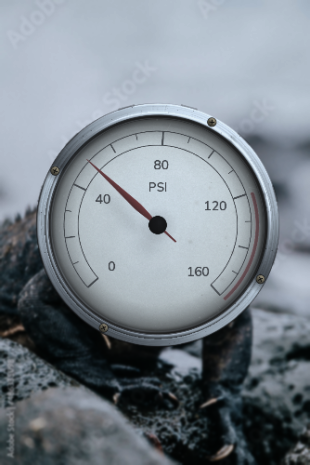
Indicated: 50
